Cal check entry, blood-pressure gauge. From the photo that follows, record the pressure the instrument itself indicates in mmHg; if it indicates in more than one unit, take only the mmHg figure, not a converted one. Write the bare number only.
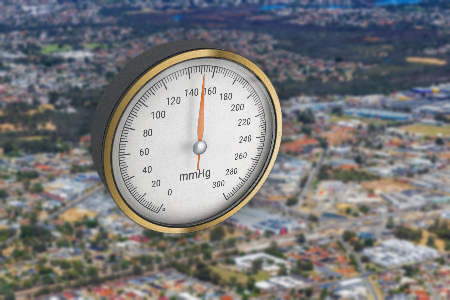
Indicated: 150
